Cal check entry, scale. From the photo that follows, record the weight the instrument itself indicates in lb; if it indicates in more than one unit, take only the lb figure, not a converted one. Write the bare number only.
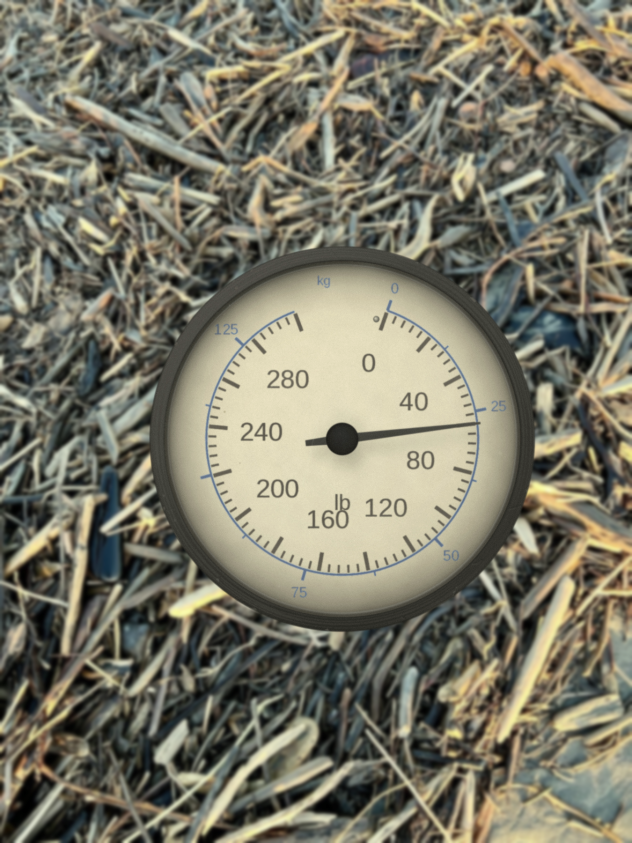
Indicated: 60
